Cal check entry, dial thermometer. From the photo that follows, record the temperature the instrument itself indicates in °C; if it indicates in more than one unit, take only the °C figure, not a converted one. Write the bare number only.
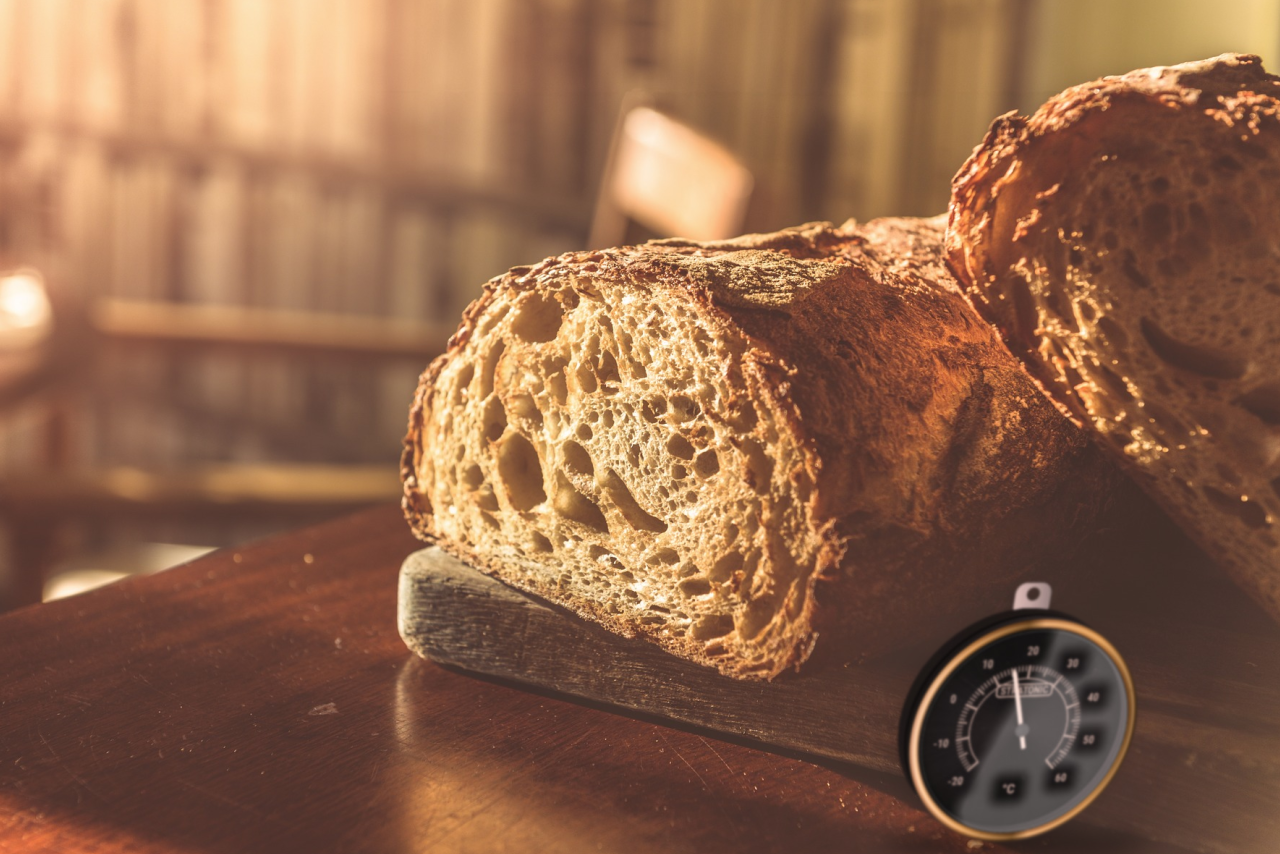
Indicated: 15
